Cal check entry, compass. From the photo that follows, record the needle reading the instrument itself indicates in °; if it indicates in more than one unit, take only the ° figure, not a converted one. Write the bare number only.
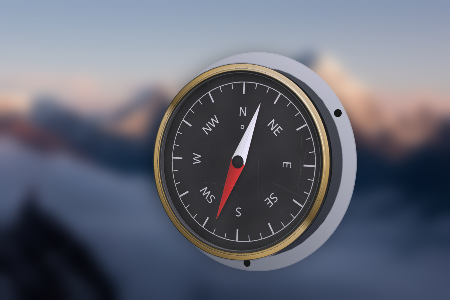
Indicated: 200
